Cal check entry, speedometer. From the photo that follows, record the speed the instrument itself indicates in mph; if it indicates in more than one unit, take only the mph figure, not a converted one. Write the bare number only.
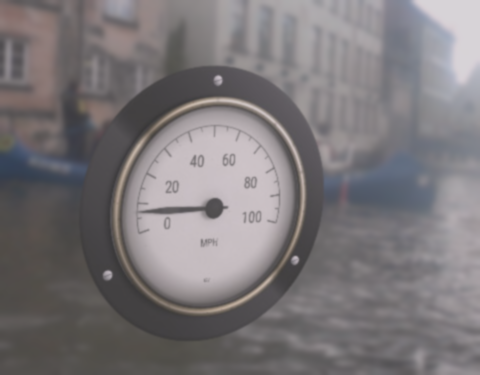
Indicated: 7.5
